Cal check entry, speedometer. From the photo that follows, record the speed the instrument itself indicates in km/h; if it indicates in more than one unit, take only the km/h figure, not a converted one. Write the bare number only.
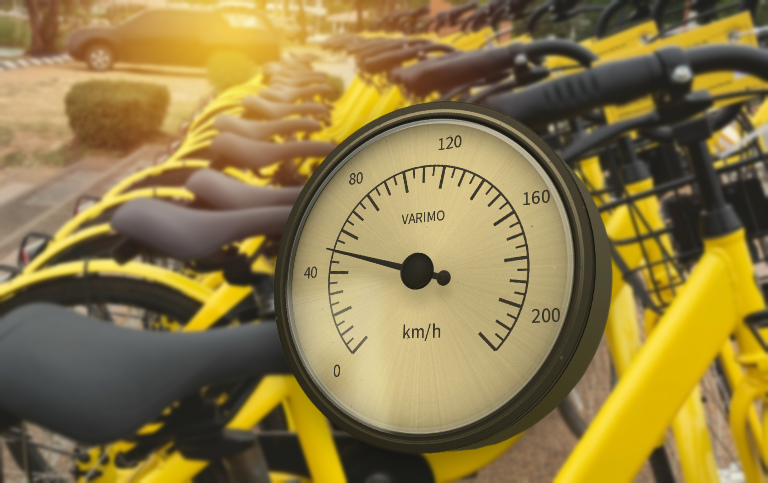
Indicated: 50
